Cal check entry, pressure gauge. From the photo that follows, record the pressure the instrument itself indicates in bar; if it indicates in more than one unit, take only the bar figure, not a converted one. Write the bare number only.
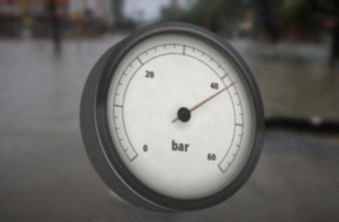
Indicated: 42
